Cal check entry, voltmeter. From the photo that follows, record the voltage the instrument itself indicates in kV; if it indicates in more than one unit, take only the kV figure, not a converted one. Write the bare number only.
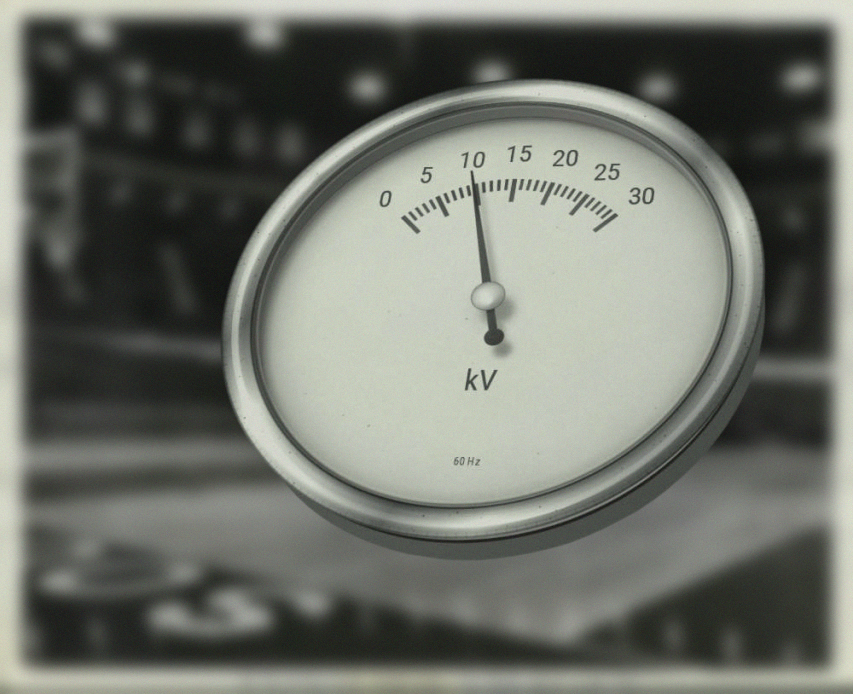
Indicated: 10
